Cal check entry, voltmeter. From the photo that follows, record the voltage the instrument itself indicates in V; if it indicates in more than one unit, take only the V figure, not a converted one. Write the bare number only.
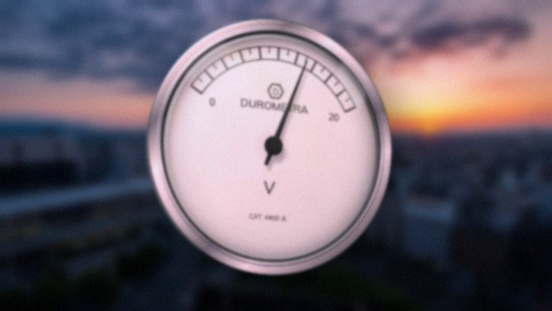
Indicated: 13
